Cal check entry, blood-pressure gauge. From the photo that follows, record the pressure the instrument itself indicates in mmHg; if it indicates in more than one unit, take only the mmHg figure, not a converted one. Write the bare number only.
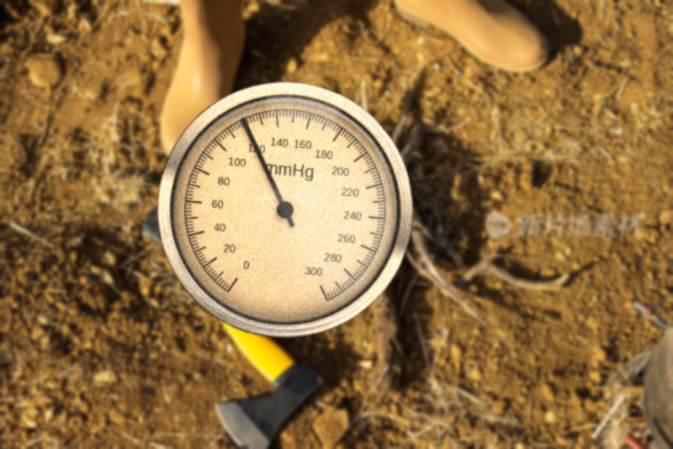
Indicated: 120
